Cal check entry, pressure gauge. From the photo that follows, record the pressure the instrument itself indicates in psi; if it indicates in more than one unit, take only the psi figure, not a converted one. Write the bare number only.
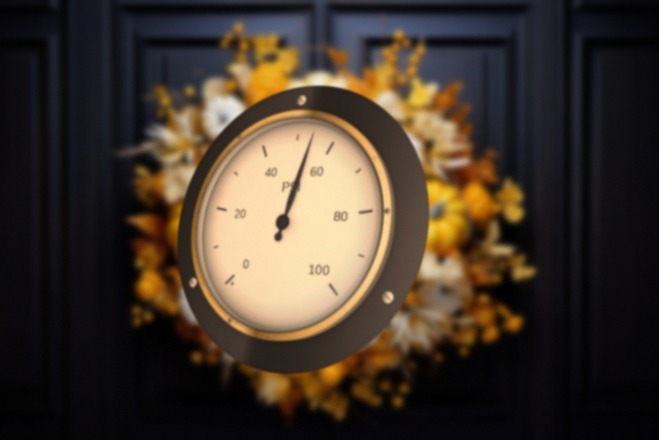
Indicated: 55
